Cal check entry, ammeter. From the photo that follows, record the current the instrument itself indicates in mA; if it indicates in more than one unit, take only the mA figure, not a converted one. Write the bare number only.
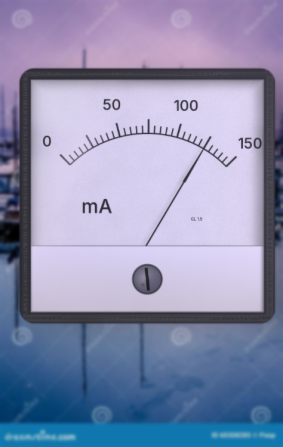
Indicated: 125
